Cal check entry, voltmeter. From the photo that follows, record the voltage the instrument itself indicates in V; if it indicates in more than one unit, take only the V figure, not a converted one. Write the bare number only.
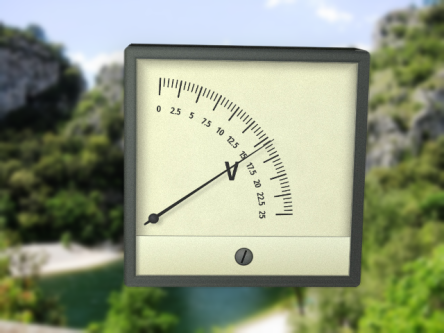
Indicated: 15.5
